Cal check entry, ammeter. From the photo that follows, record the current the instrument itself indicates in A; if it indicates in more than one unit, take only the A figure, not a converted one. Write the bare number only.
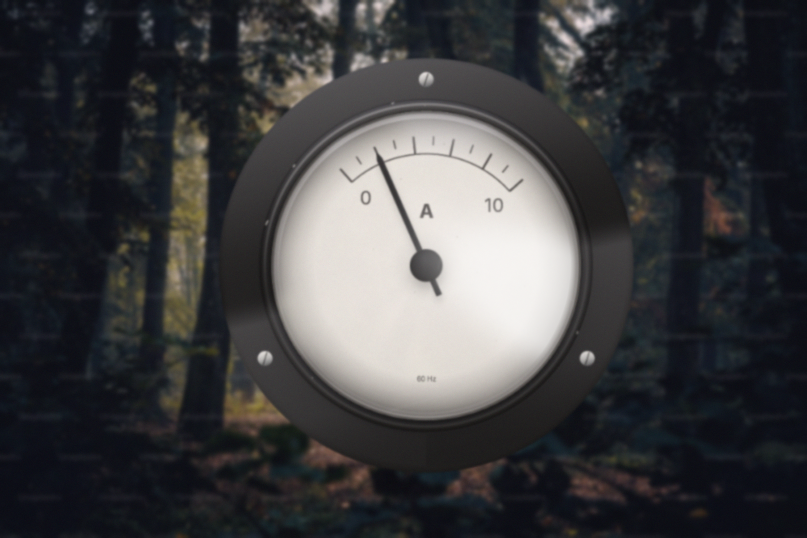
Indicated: 2
